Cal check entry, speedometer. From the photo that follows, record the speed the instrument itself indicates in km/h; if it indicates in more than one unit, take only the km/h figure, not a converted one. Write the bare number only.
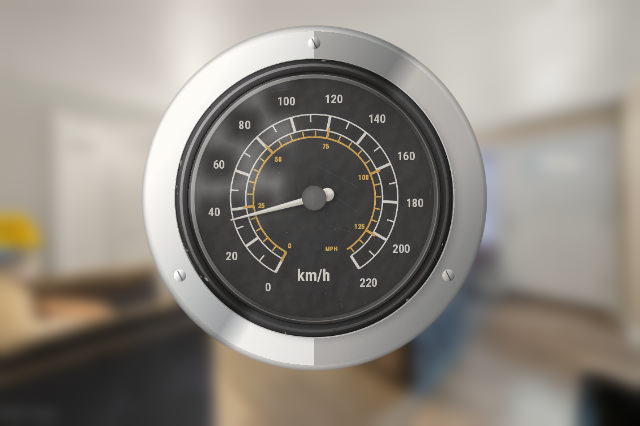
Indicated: 35
